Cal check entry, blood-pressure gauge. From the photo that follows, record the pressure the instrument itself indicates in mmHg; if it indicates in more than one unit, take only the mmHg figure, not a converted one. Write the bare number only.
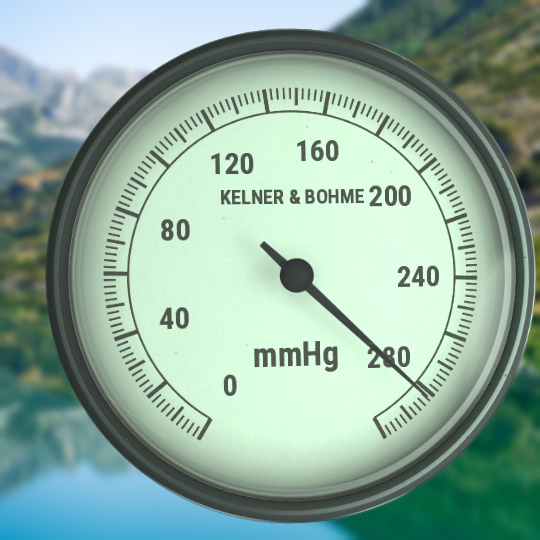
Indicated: 282
